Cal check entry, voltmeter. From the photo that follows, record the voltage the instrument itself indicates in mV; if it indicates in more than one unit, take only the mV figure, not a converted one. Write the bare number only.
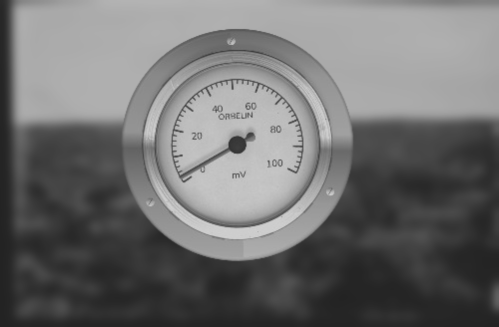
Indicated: 2
